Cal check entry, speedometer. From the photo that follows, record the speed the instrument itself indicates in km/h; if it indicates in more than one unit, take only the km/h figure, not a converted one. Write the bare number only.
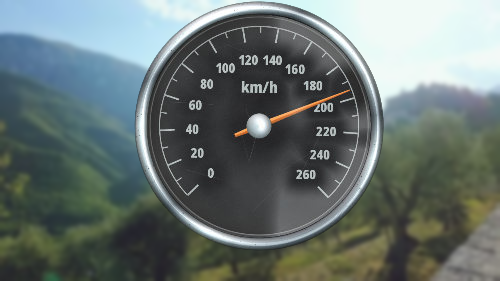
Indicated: 195
